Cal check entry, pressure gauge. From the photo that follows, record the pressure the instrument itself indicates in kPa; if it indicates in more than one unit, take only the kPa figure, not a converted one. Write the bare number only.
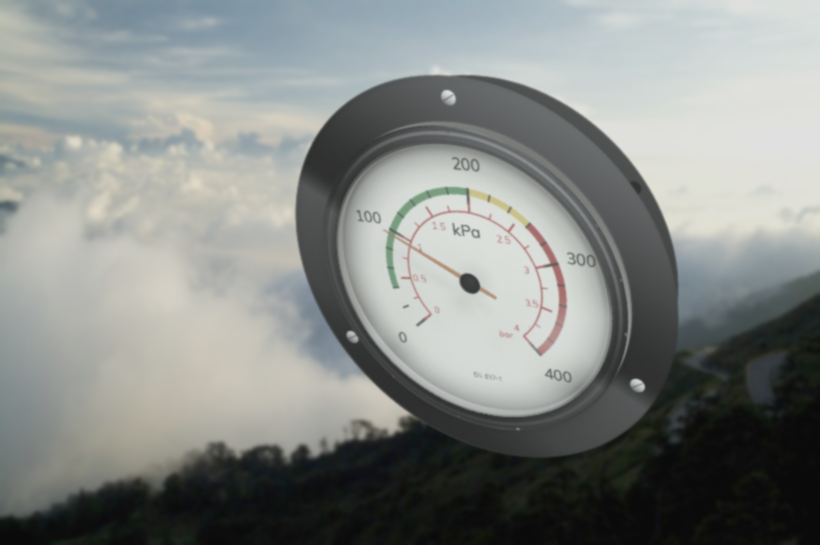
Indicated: 100
